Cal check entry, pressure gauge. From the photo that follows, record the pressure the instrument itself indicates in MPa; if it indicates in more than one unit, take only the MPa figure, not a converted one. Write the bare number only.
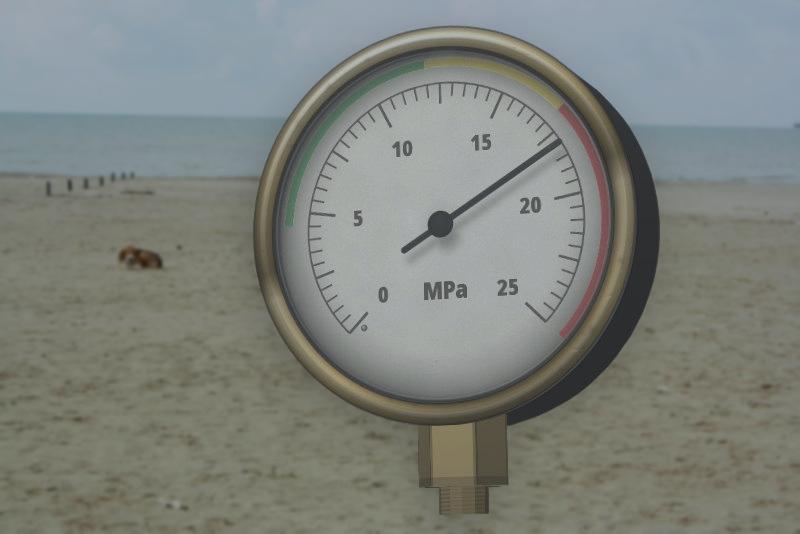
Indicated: 18
